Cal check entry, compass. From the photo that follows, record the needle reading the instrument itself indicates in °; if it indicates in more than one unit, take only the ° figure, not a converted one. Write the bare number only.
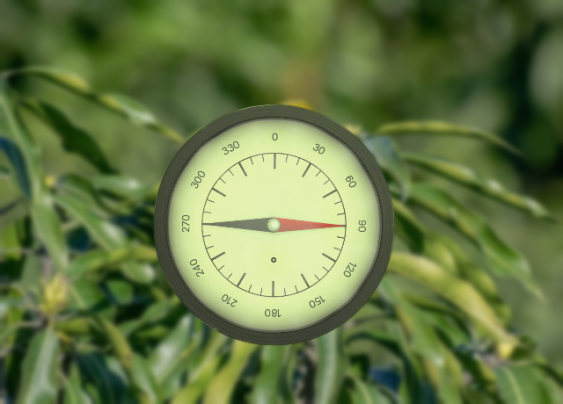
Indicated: 90
